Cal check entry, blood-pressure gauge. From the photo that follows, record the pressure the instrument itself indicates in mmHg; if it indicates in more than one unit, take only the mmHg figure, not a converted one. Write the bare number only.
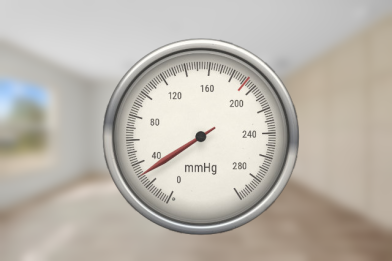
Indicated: 30
